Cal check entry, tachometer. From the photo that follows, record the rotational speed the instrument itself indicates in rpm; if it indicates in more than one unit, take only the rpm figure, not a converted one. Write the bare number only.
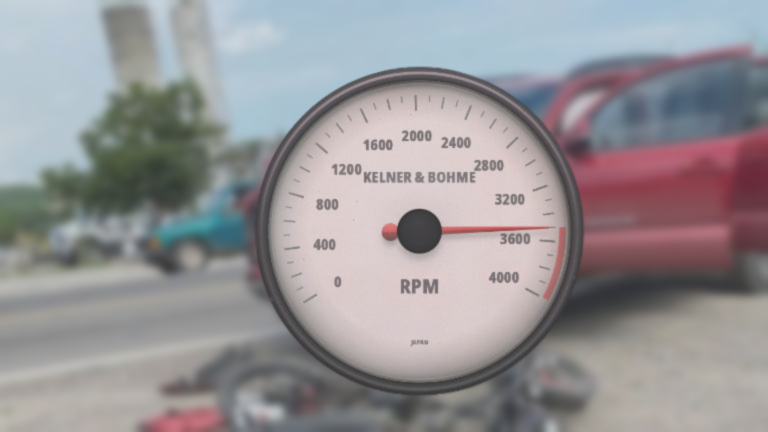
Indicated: 3500
